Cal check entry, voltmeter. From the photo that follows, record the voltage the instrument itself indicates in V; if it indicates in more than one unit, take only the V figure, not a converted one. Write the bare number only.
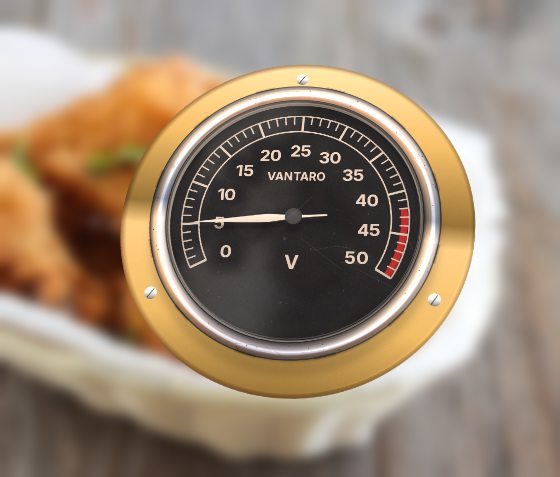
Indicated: 5
